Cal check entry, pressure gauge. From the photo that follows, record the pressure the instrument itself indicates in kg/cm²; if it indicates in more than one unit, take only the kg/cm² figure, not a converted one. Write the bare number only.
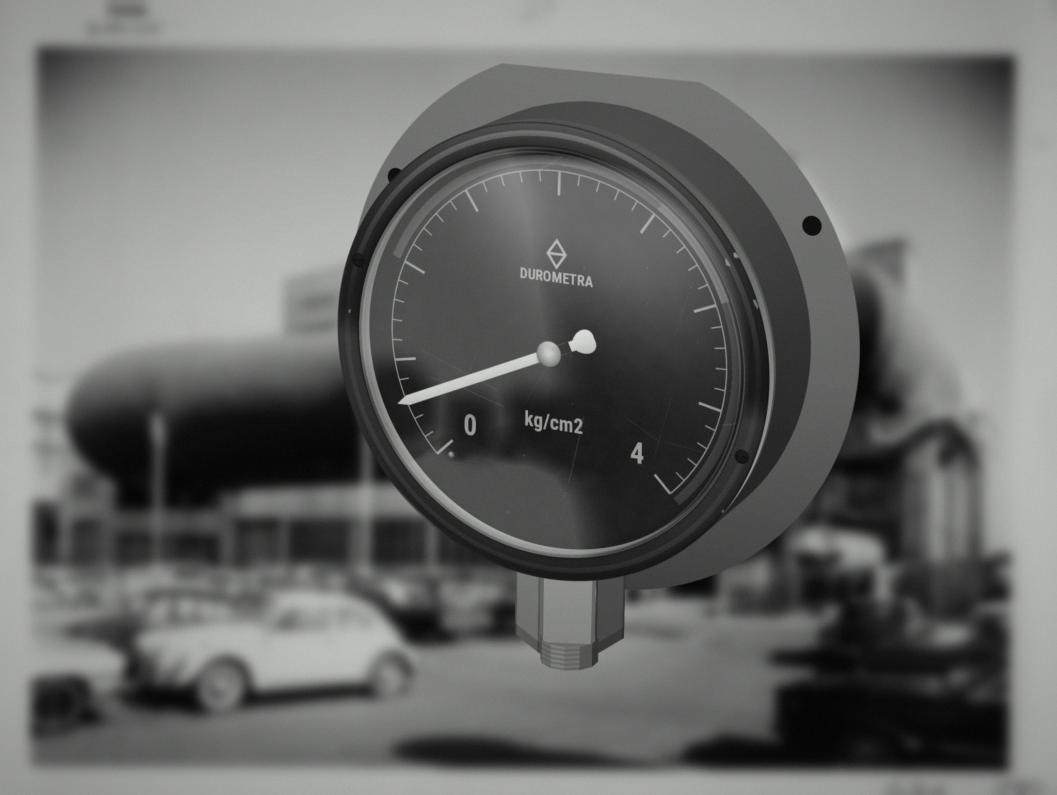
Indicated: 0.3
